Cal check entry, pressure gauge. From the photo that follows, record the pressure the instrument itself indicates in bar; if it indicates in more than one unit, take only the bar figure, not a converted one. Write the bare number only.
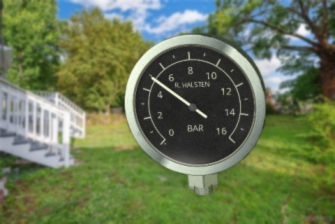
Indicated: 5
